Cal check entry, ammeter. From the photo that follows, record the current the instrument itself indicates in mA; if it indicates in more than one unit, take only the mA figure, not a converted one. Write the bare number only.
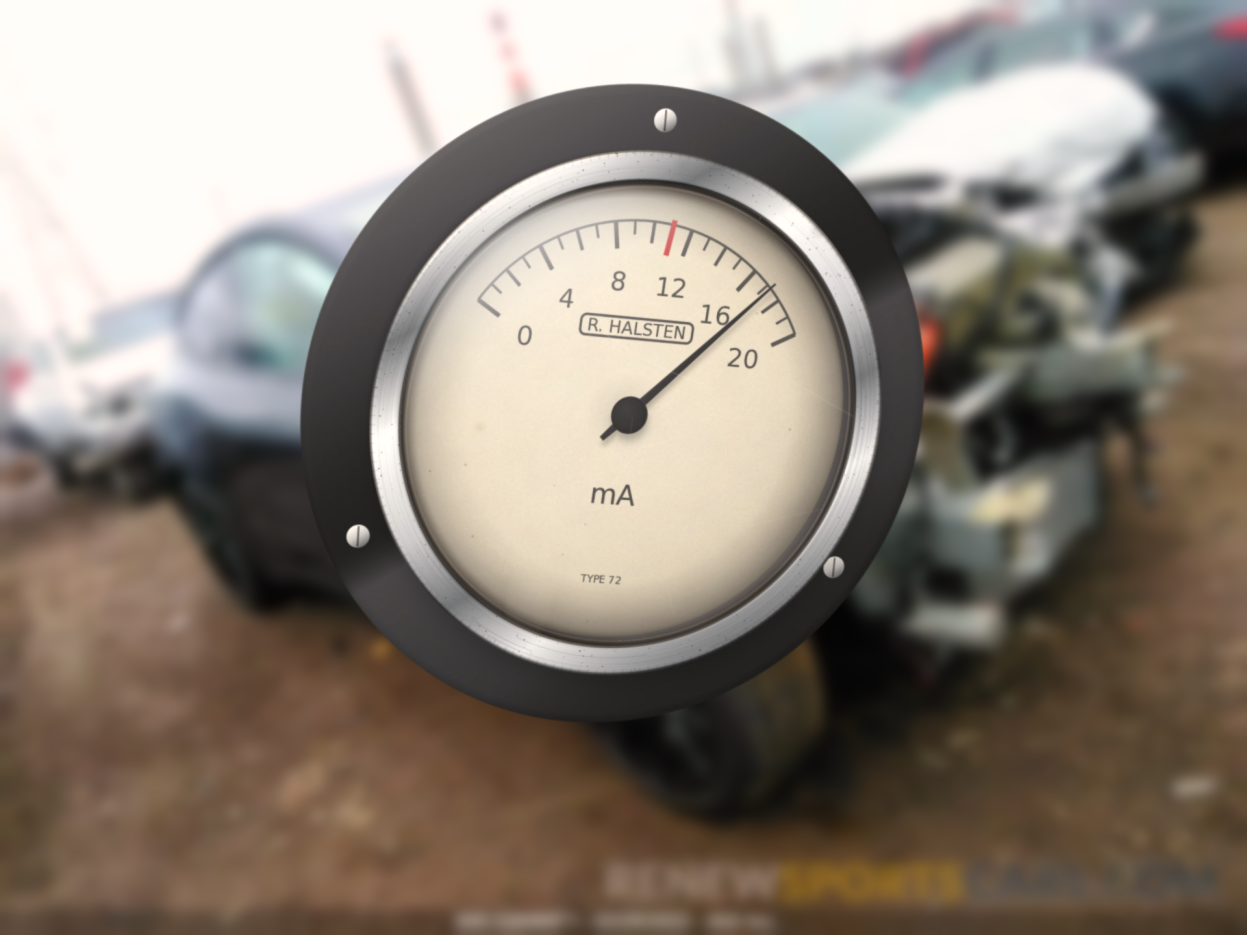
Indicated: 17
